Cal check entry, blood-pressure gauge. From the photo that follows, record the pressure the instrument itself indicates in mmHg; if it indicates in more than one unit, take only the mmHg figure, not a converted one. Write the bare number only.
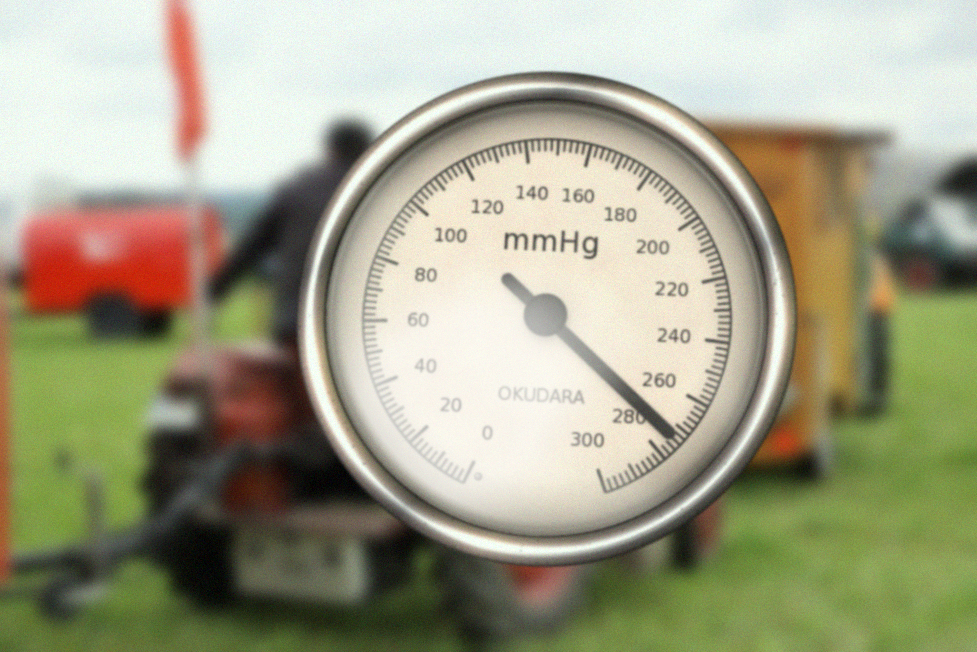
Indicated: 274
